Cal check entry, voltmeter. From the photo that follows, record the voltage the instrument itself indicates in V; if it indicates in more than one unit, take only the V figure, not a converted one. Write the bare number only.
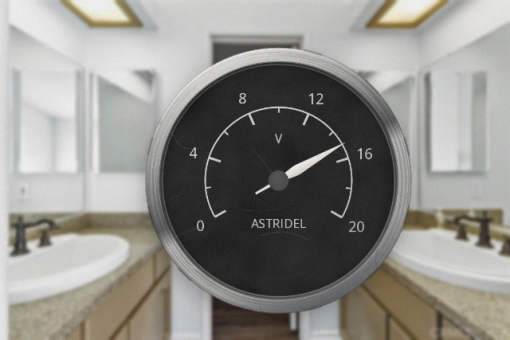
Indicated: 15
